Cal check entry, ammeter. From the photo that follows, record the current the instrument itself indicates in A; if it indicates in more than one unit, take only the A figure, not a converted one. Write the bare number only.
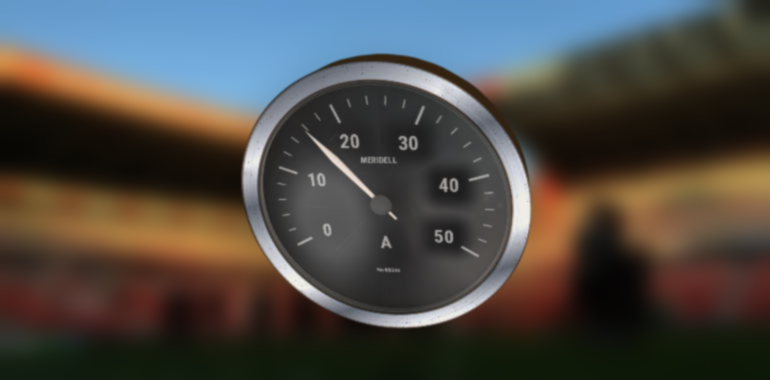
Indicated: 16
